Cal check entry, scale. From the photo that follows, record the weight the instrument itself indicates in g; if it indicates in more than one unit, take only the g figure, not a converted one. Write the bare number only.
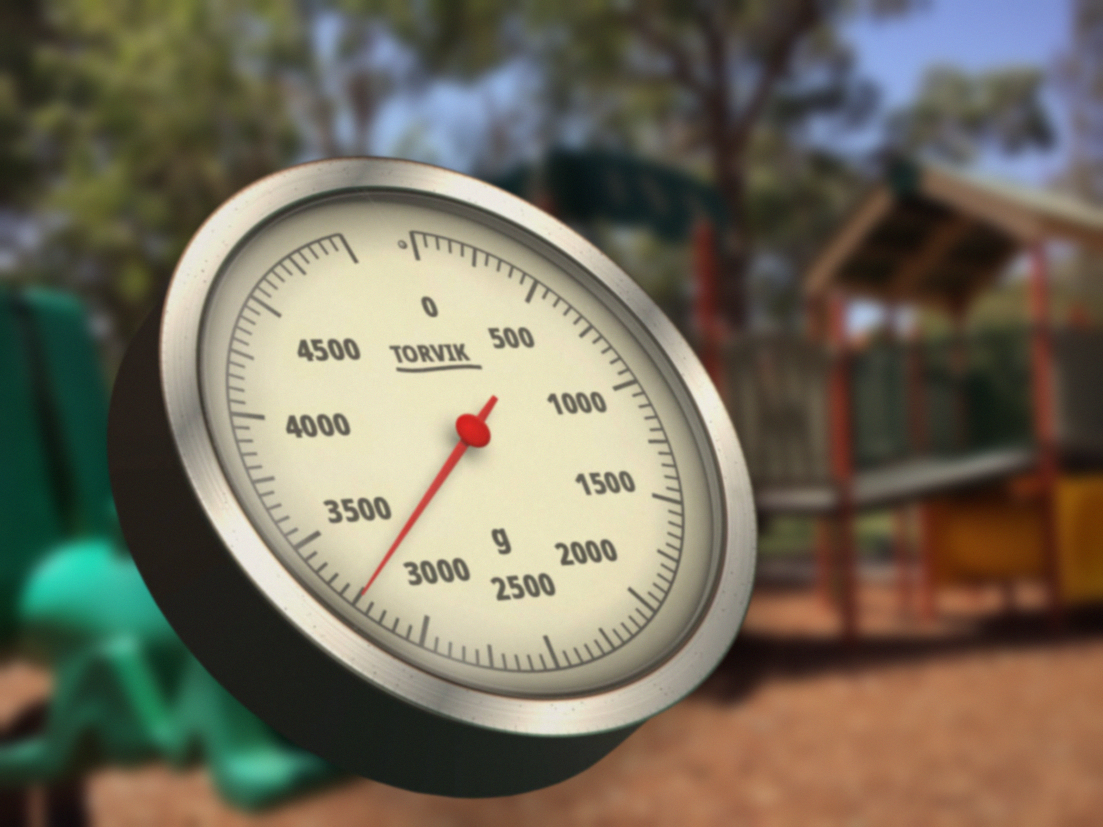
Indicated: 3250
